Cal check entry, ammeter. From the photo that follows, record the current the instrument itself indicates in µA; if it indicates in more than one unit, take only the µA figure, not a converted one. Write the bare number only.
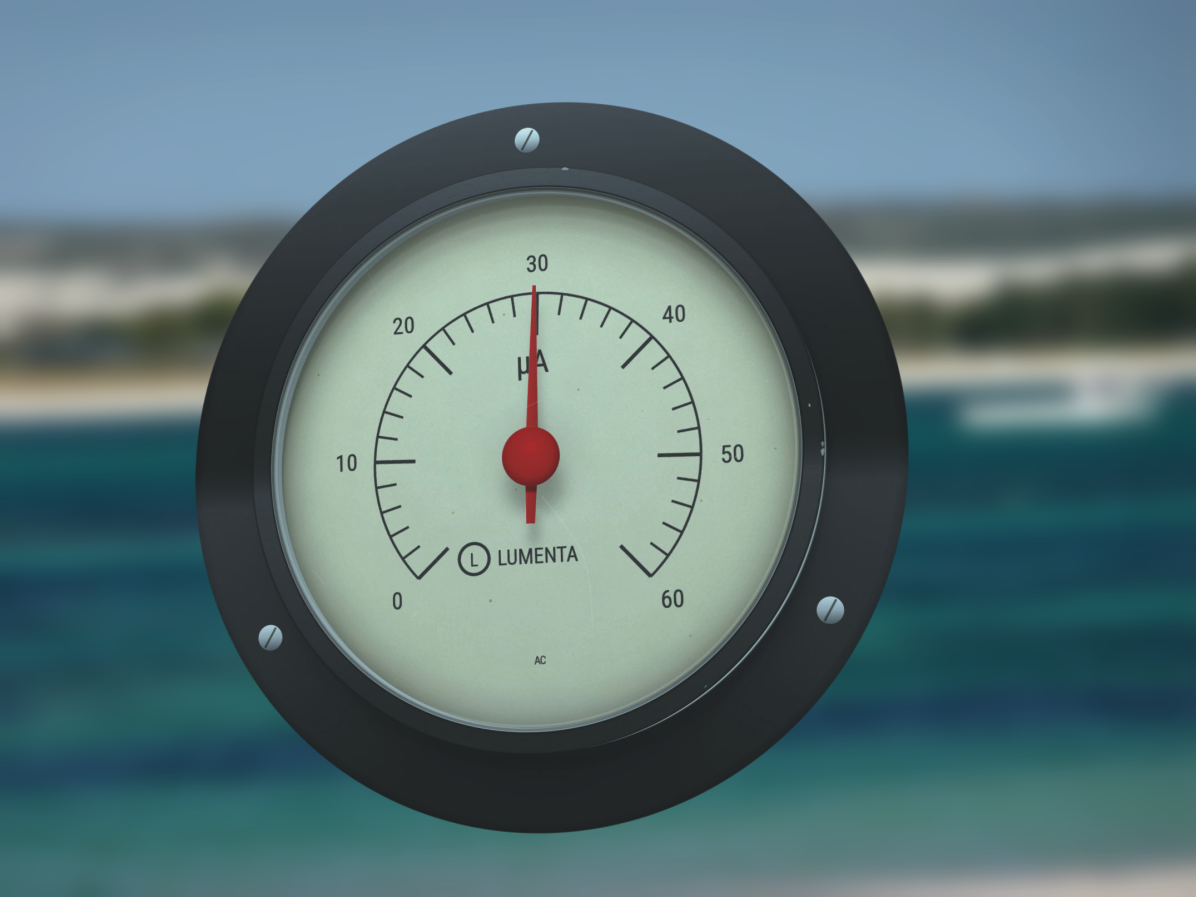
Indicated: 30
